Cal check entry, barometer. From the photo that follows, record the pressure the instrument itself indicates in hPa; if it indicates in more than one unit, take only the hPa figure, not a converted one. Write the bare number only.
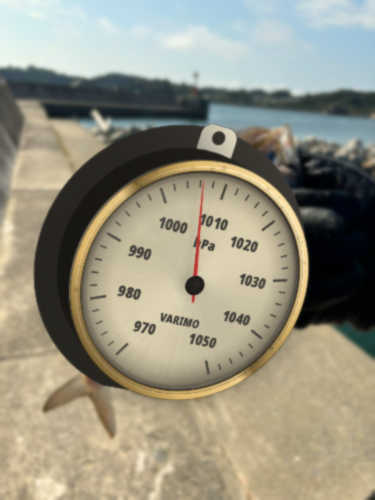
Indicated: 1006
